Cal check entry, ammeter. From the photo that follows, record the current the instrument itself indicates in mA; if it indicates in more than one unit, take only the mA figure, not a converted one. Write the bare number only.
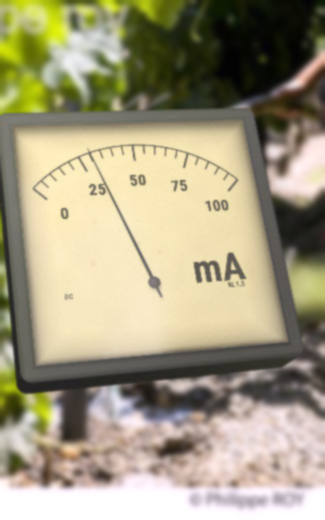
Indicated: 30
